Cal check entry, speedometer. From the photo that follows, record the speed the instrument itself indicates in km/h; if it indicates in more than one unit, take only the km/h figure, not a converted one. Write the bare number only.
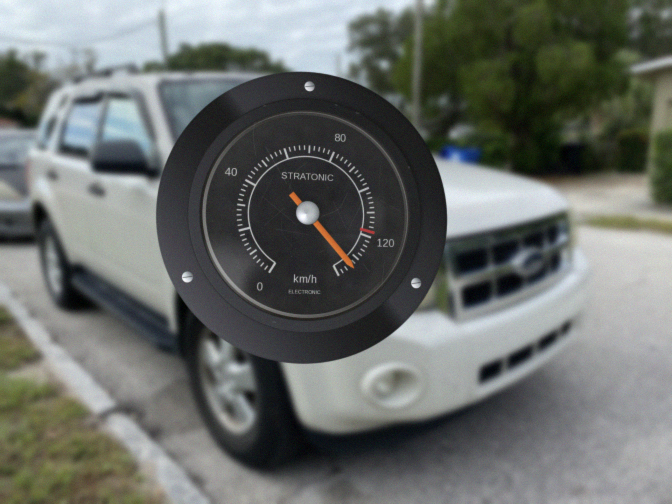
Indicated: 134
